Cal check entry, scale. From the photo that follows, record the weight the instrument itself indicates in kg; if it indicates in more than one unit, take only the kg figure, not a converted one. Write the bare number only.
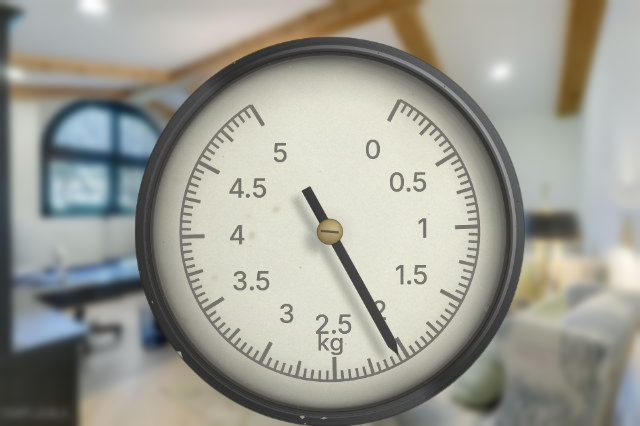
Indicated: 2.05
